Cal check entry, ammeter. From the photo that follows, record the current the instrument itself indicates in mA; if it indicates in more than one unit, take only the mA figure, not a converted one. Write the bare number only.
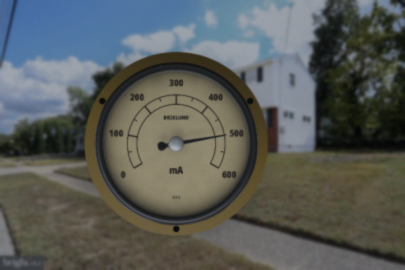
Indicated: 500
